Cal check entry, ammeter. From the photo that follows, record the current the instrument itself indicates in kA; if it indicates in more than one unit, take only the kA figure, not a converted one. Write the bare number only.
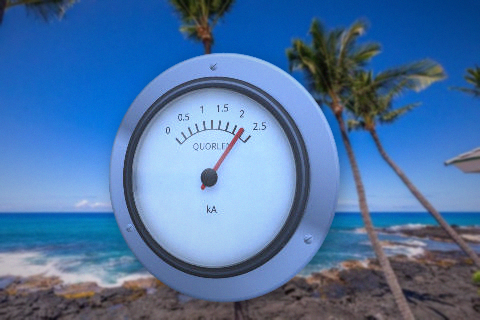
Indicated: 2.25
